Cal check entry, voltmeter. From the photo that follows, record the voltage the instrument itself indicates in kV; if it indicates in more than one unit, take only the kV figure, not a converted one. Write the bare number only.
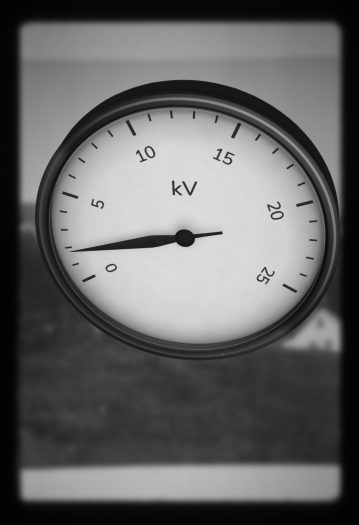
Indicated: 2
